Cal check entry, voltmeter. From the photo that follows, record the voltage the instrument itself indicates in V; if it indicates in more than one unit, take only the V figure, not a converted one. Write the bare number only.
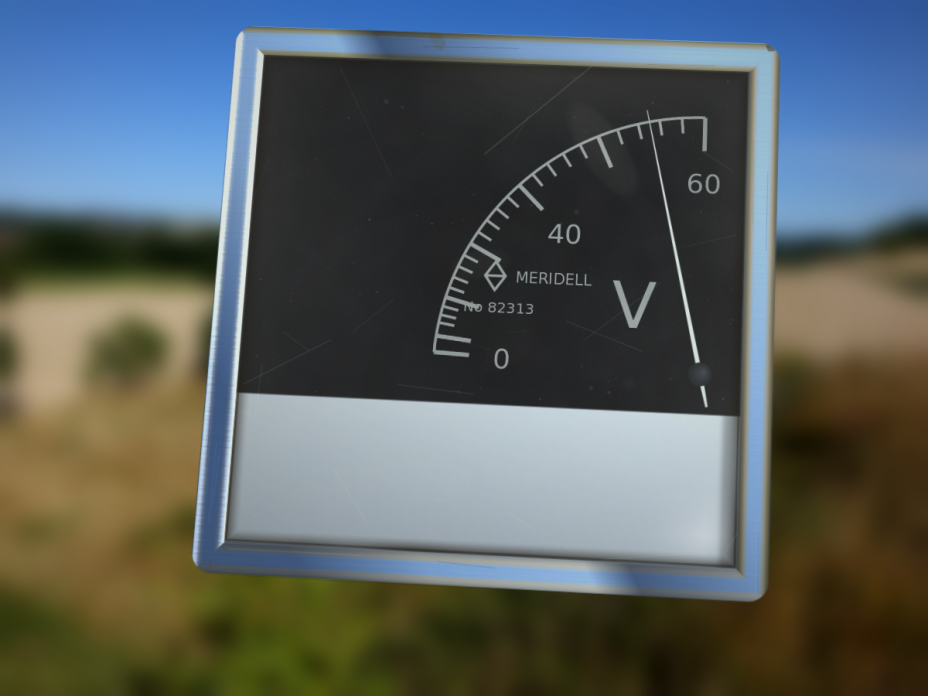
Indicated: 55
